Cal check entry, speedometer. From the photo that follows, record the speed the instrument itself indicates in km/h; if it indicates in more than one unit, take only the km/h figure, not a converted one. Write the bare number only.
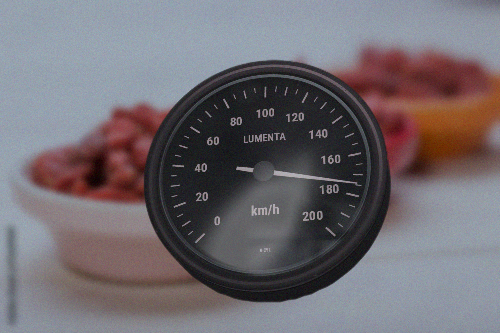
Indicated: 175
